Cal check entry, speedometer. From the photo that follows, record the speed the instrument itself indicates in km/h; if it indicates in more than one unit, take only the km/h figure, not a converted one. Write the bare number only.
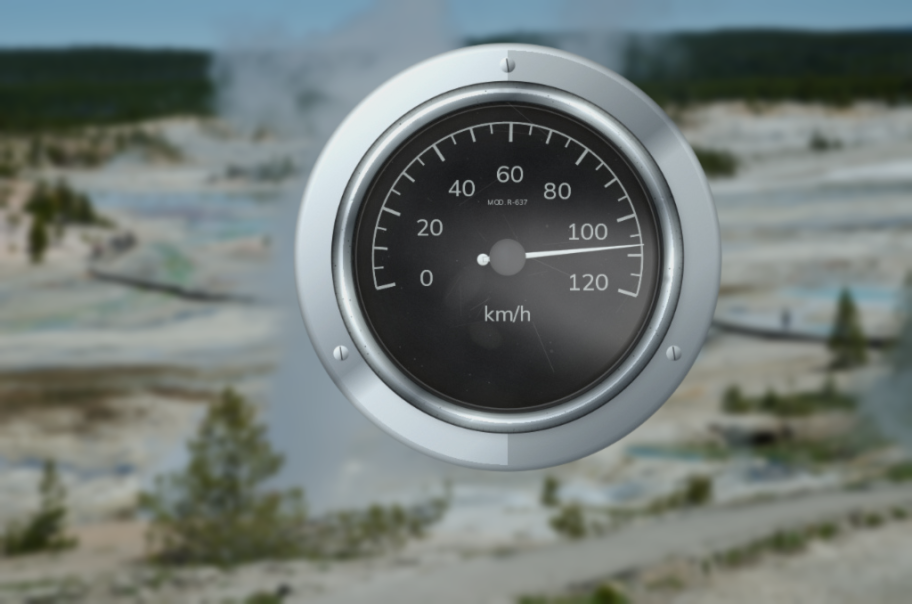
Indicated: 107.5
